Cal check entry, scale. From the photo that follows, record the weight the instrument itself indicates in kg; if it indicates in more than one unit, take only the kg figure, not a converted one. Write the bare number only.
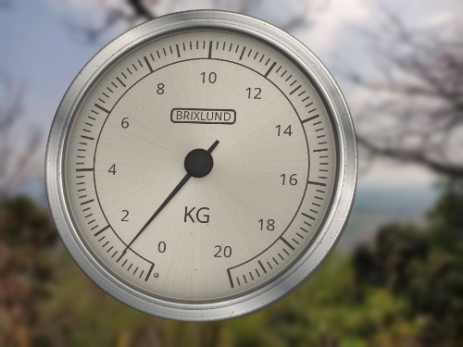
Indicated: 1
